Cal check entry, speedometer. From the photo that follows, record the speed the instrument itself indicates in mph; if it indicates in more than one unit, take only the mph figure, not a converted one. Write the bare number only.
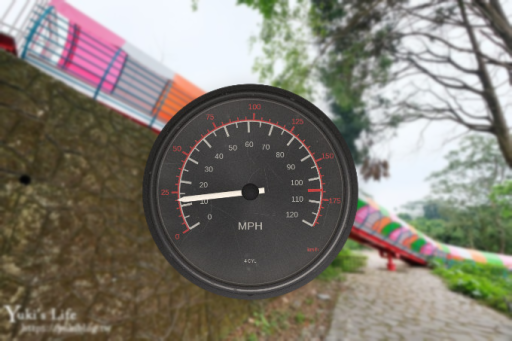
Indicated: 12.5
